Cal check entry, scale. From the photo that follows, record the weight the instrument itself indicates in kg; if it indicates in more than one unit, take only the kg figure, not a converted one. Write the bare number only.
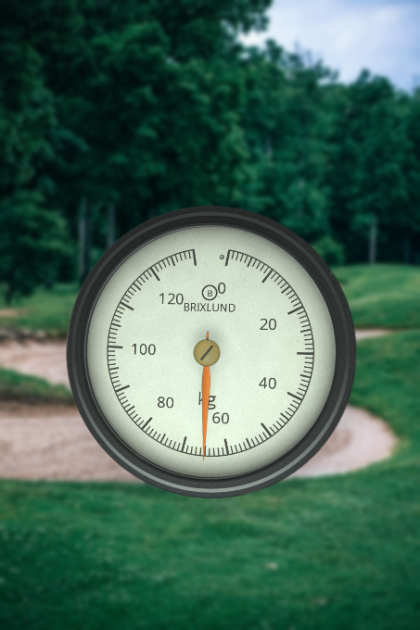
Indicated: 65
